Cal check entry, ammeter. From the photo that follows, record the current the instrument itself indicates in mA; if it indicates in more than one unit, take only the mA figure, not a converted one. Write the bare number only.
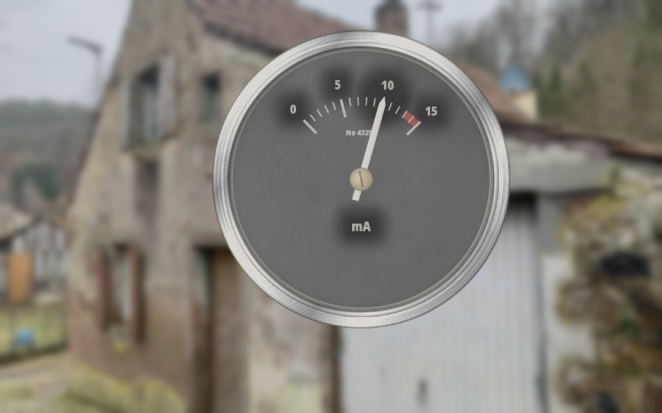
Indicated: 10
